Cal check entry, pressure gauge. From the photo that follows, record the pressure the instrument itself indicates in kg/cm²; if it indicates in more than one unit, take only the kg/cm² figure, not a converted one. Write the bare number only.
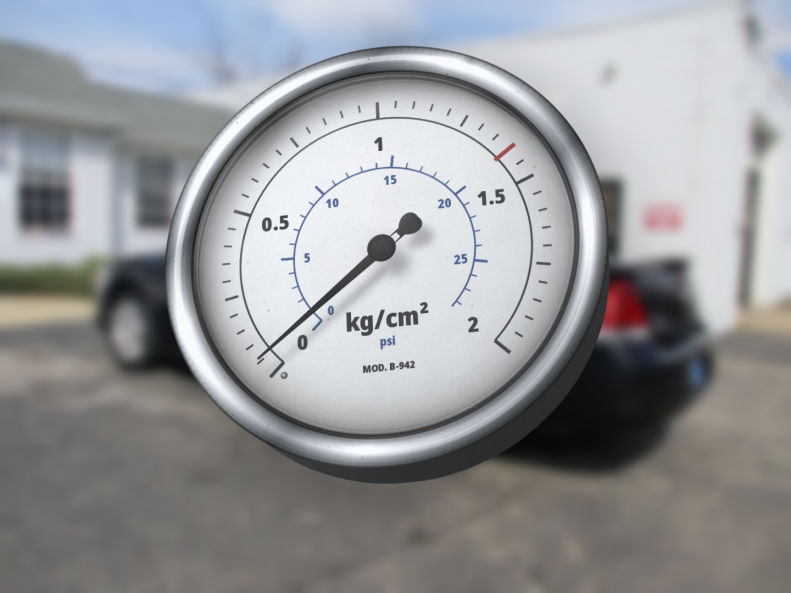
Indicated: 0.05
